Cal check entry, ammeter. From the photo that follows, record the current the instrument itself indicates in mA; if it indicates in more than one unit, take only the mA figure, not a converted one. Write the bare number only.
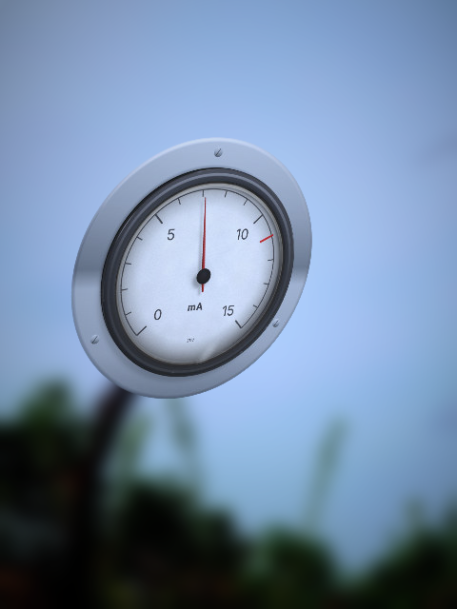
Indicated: 7
